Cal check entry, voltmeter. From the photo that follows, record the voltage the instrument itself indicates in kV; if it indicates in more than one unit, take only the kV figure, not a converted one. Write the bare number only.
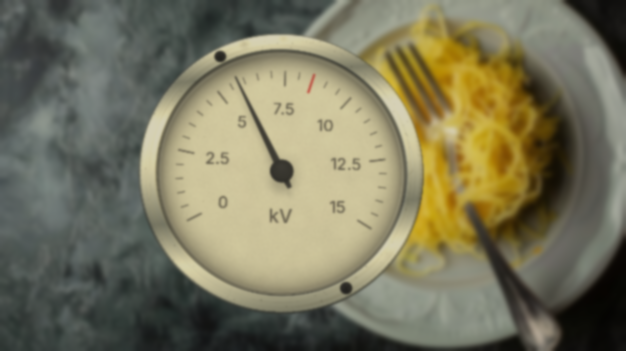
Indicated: 5.75
